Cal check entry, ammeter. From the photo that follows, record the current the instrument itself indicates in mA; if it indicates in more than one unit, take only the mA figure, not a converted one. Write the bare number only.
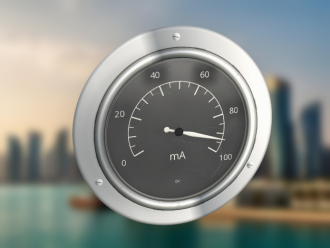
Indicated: 92.5
